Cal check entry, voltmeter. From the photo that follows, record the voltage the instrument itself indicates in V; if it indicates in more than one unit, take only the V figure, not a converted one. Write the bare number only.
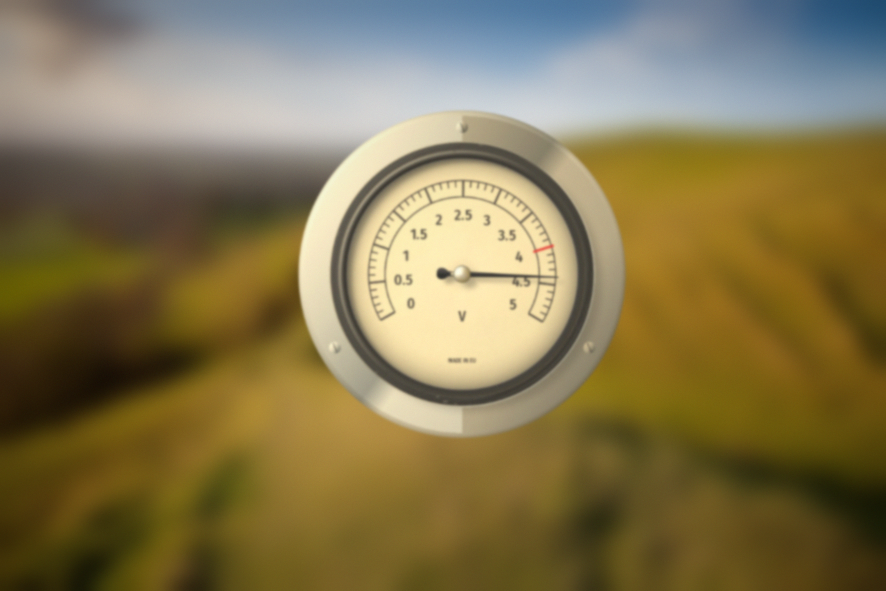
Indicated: 4.4
